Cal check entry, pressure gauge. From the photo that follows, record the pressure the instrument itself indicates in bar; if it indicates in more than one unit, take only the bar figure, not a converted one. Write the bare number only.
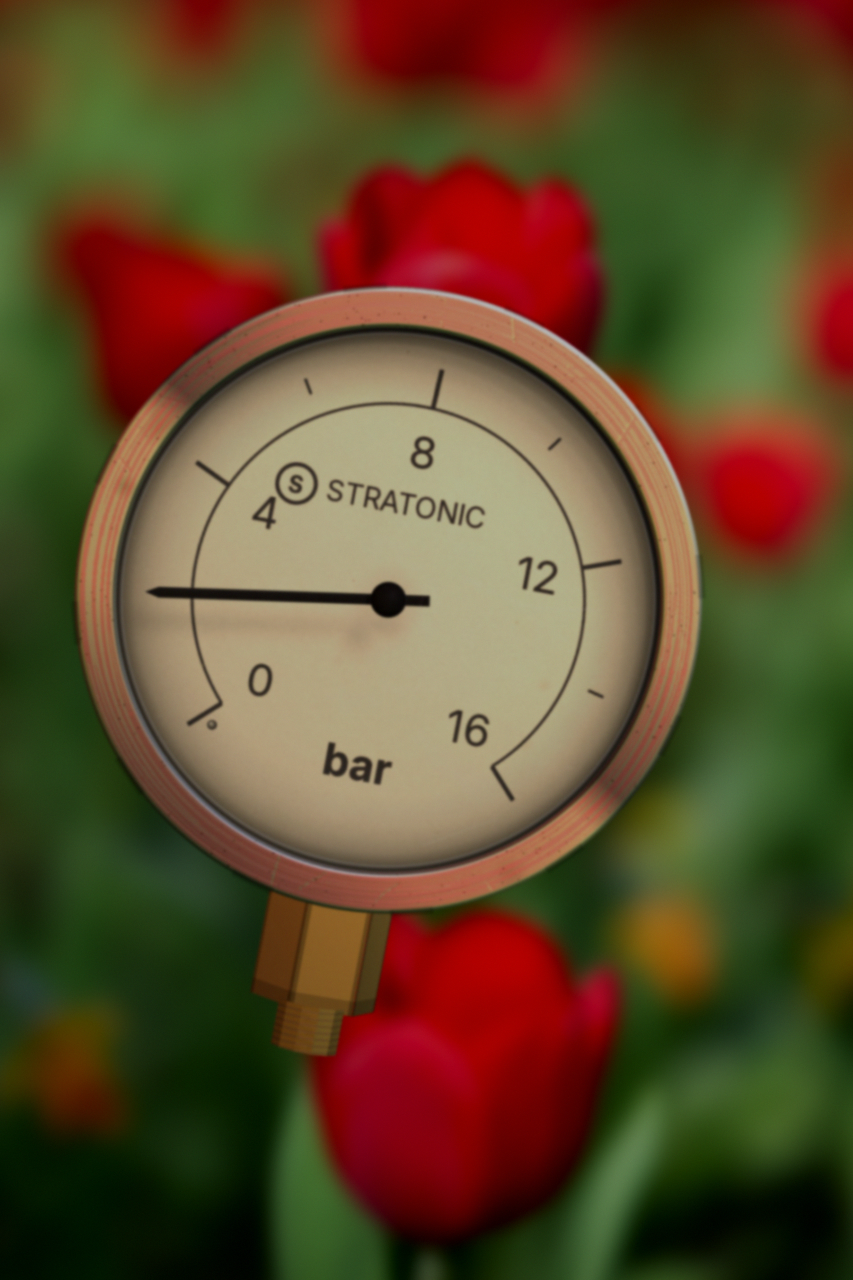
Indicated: 2
